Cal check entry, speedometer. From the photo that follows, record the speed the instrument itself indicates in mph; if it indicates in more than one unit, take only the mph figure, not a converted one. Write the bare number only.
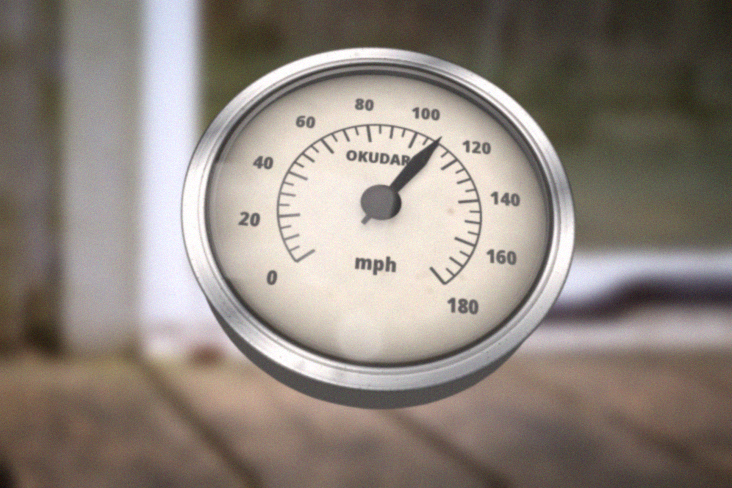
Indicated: 110
